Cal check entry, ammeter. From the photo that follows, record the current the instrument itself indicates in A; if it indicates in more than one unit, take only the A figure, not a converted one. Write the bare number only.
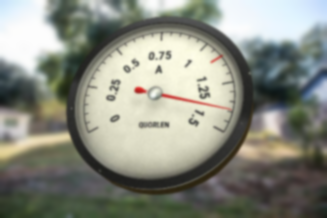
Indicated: 1.4
